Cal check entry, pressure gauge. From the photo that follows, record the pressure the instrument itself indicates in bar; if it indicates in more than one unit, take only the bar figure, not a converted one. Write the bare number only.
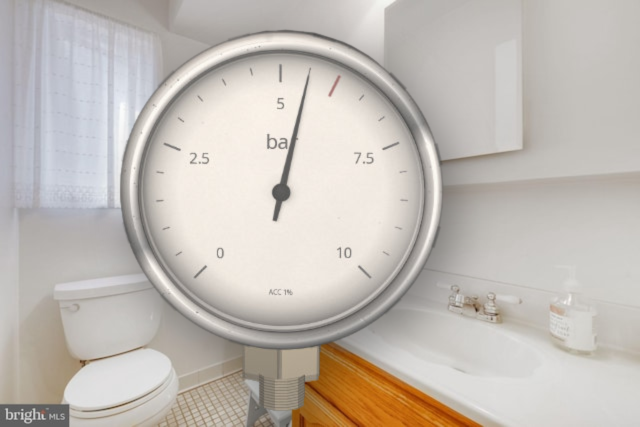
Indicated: 5.5
